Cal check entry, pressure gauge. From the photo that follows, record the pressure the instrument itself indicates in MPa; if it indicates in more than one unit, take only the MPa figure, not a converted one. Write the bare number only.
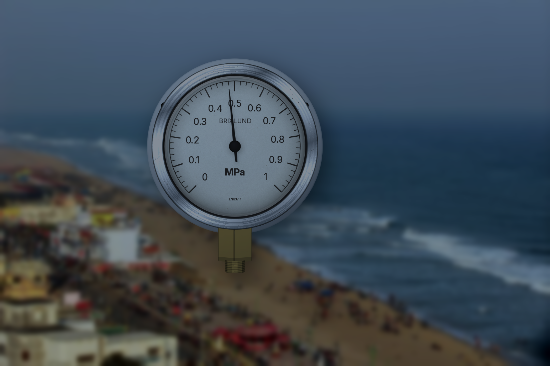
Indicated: 0.48
